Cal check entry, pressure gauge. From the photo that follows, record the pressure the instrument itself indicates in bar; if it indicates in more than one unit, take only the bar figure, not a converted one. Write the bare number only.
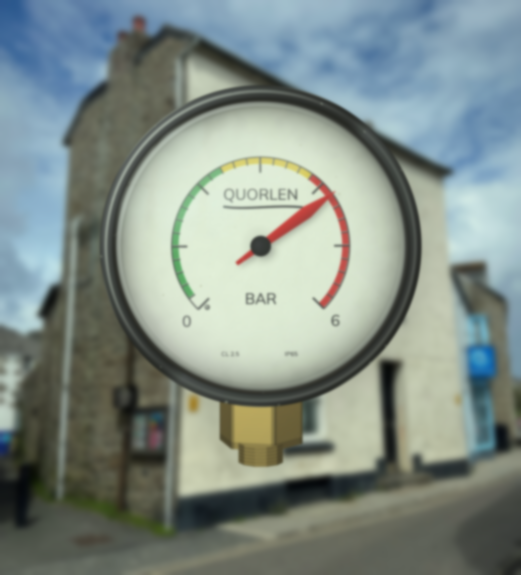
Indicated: 4.2
